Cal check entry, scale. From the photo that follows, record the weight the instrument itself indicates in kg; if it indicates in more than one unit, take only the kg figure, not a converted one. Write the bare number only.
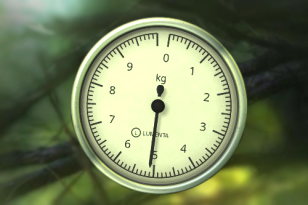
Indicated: 5.1
